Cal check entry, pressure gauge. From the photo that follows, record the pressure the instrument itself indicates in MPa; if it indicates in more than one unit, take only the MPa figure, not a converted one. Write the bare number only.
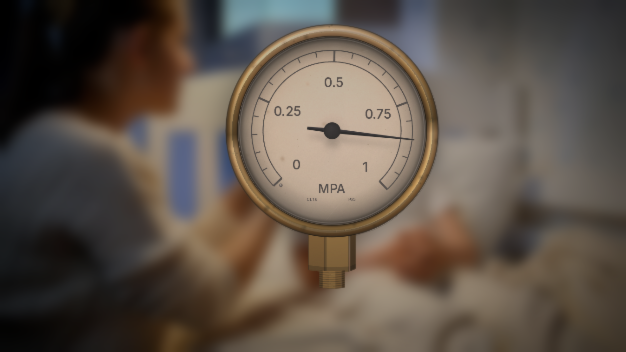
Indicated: 0.85
